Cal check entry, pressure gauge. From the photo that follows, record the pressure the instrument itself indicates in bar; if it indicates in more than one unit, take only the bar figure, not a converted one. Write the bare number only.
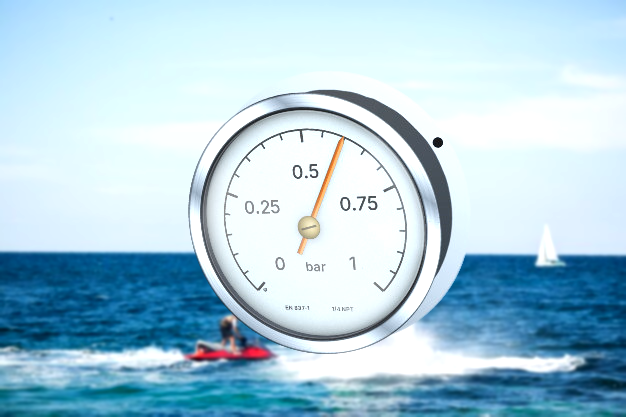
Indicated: 0.6
